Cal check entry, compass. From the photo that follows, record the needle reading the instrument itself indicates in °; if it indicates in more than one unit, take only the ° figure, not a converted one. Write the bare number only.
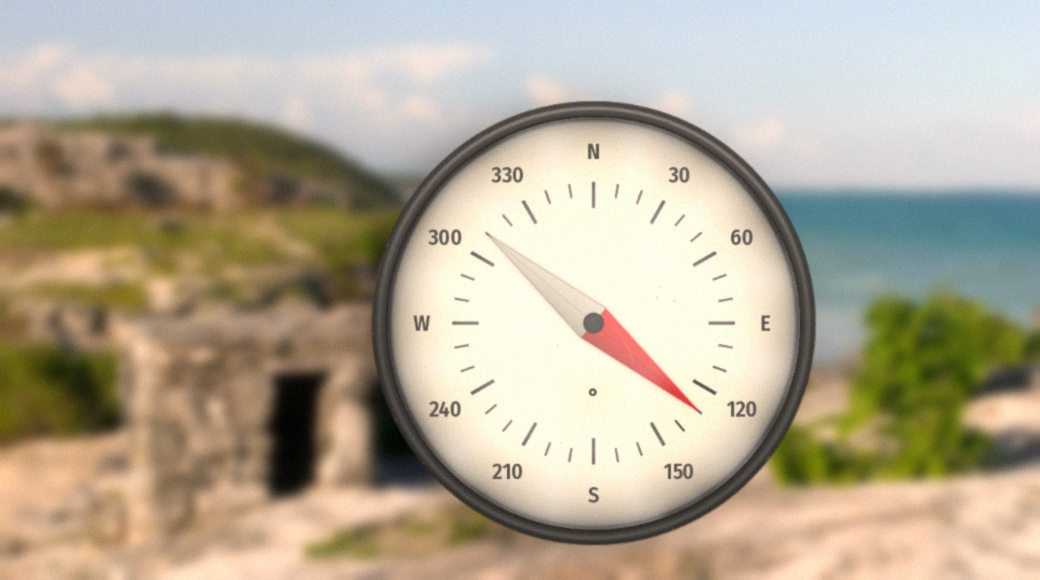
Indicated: 130
